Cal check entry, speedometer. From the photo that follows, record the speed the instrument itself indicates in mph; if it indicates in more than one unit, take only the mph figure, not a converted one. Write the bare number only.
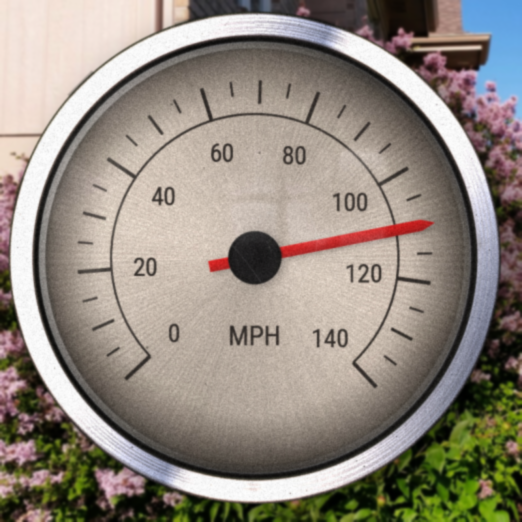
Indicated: 110
